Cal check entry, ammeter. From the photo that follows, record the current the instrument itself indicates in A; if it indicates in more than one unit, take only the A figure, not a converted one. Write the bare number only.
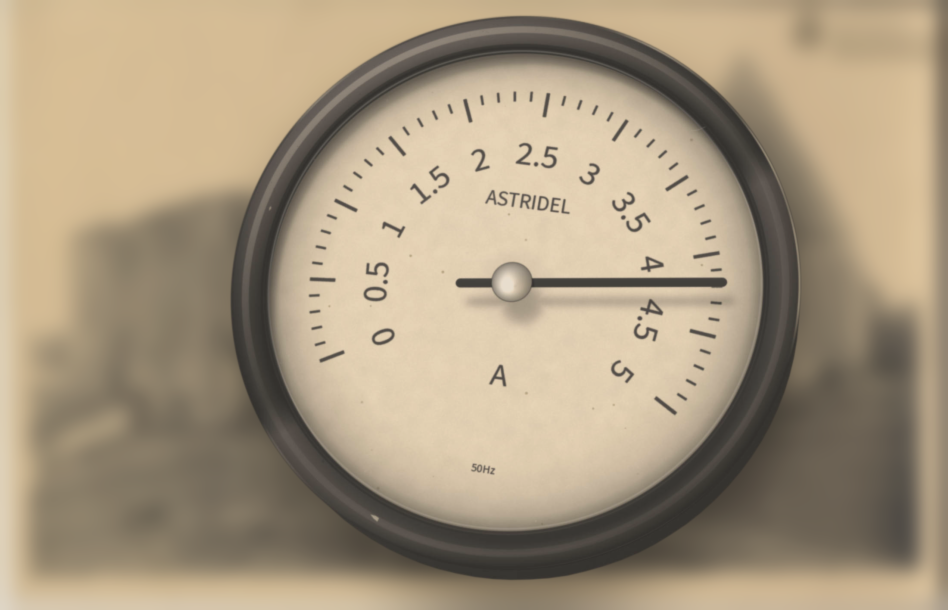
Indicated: 4.2
